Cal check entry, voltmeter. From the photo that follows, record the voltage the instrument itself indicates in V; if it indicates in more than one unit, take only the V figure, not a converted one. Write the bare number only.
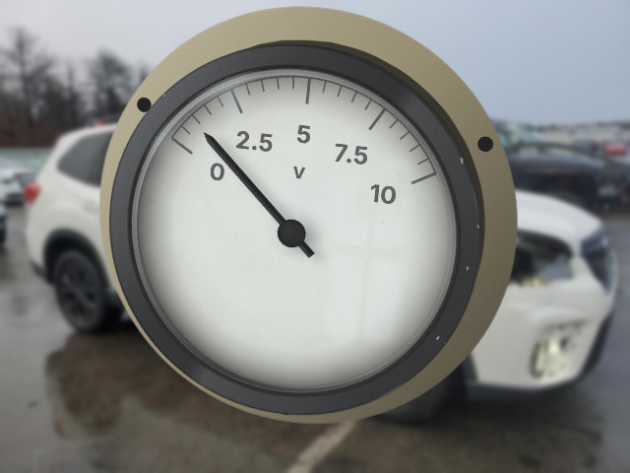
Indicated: 1
